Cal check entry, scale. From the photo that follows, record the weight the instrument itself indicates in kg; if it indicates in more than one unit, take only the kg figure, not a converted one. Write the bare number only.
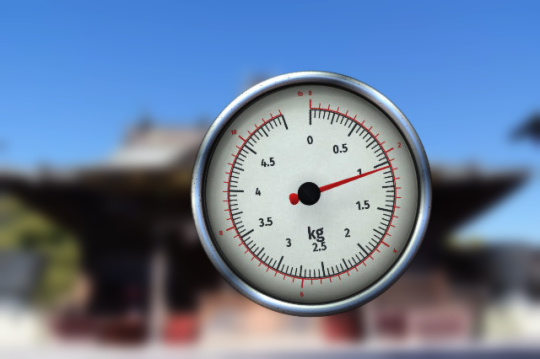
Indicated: 1.05
